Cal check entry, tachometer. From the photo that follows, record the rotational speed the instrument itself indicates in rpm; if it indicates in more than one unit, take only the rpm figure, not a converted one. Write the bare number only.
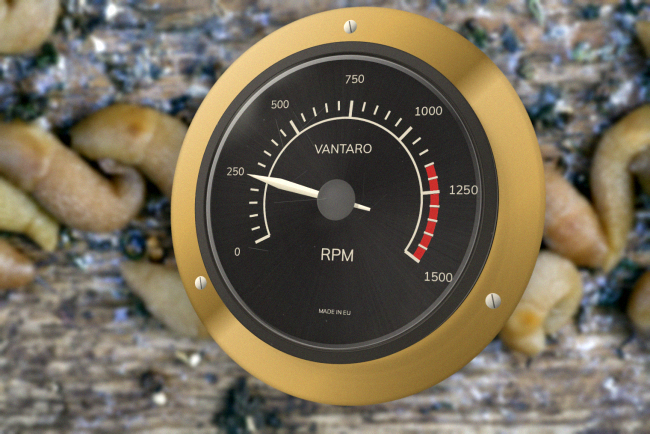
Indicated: 250
